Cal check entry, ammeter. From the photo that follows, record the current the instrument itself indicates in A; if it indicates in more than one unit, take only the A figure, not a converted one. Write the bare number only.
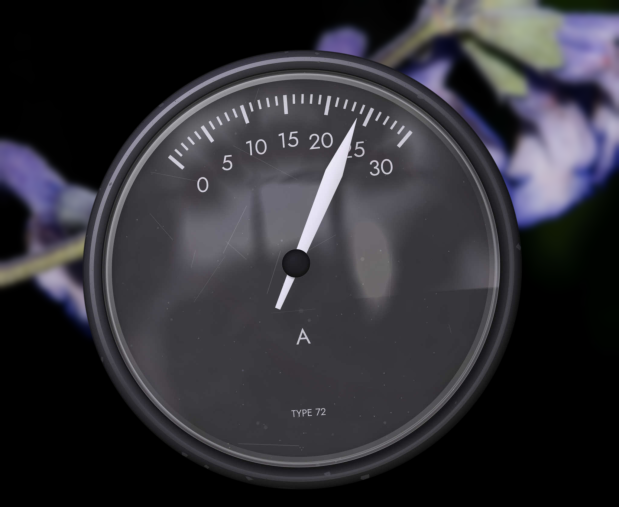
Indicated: 24
